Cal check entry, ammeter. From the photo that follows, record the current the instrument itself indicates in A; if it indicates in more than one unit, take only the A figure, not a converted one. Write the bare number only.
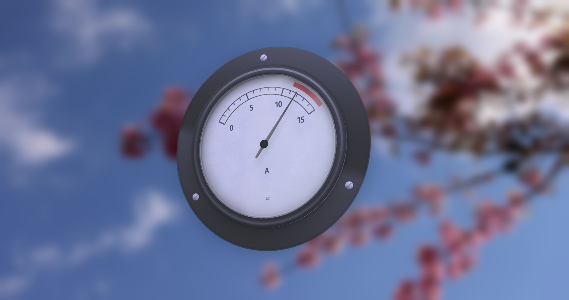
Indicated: 12
